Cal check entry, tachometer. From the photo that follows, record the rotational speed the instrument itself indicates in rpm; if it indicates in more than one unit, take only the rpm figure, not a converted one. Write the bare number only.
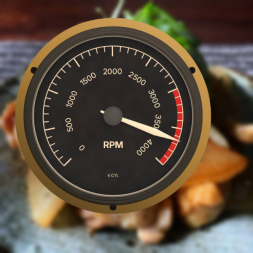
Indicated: 3650
